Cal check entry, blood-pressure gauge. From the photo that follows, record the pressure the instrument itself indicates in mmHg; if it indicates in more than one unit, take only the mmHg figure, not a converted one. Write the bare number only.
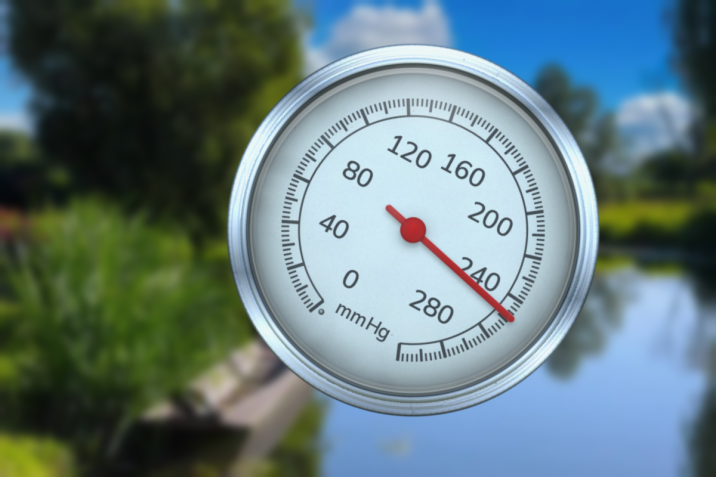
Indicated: 248
